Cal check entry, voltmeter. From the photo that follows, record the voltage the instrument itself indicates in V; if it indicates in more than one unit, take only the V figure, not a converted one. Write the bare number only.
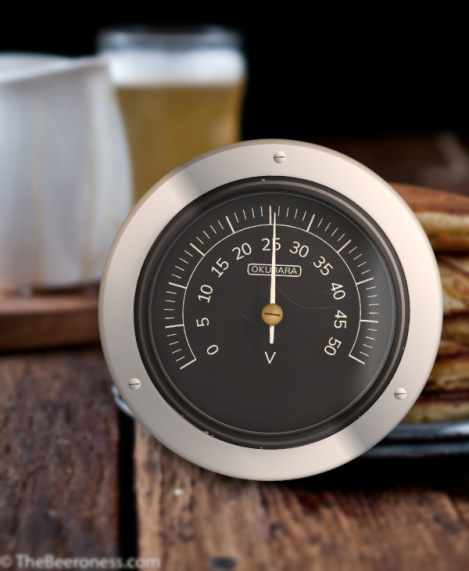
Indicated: 25.5
